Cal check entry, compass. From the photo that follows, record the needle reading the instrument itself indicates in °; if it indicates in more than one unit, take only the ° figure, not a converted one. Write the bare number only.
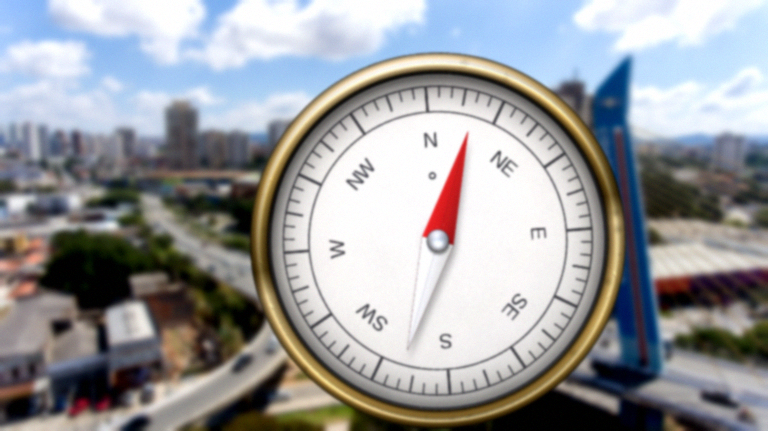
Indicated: 20
